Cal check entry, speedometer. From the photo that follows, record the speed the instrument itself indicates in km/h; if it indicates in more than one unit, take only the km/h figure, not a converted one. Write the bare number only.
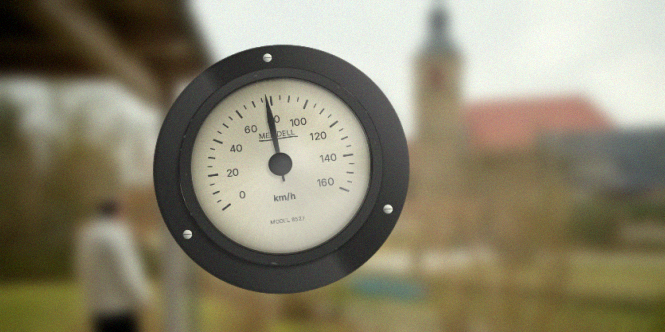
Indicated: 77.5
